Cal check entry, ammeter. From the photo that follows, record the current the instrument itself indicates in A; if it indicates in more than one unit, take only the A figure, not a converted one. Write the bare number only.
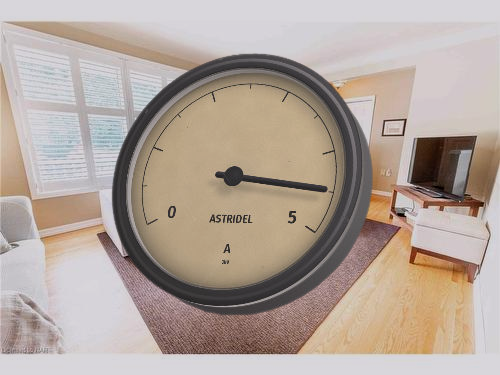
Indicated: 4.5
